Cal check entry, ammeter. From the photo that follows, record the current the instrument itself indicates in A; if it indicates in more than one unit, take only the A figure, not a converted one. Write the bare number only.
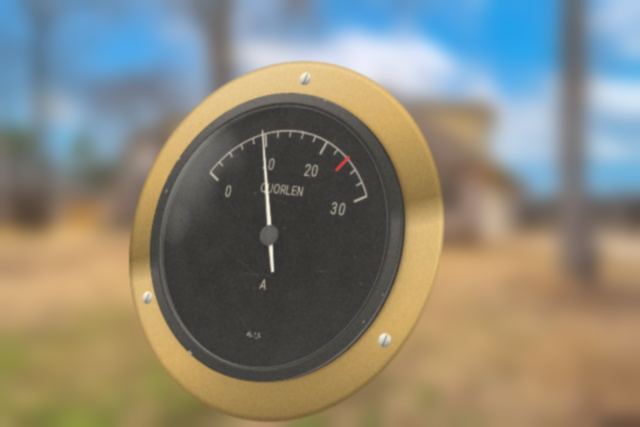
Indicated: 10
